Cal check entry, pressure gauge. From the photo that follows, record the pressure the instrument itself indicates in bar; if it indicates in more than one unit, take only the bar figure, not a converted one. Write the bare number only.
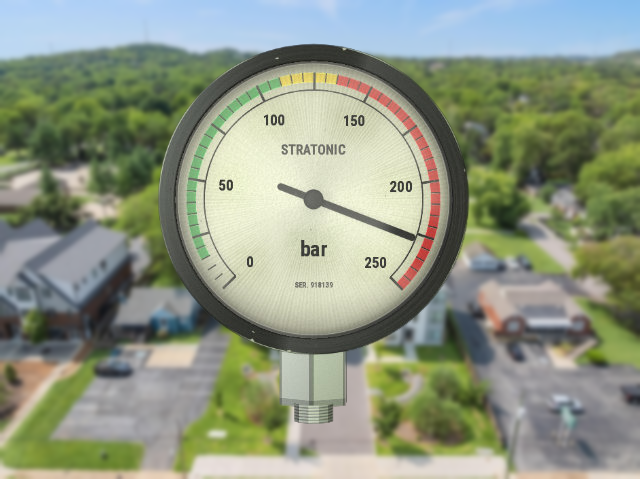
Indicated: 227.5
